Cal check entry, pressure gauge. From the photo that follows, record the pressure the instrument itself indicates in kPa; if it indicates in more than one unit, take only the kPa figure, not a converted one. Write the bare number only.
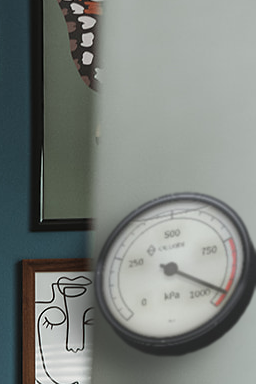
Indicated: 950
